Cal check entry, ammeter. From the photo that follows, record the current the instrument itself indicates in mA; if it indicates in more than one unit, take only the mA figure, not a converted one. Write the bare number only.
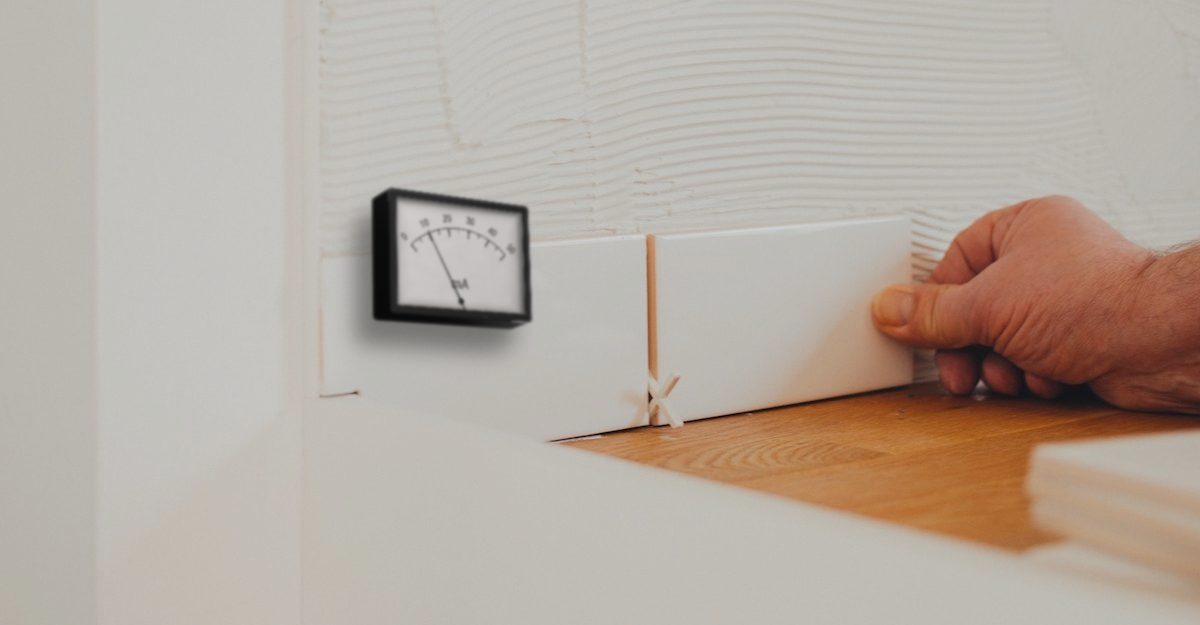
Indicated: 10
